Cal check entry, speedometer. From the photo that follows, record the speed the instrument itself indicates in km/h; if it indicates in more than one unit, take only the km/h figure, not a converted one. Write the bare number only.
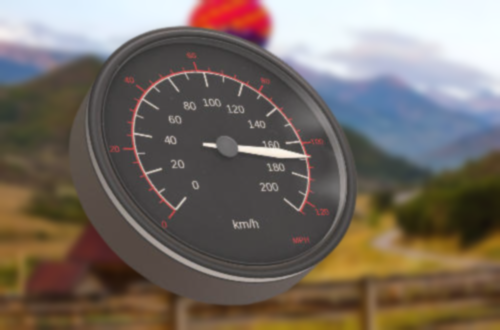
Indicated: 170
